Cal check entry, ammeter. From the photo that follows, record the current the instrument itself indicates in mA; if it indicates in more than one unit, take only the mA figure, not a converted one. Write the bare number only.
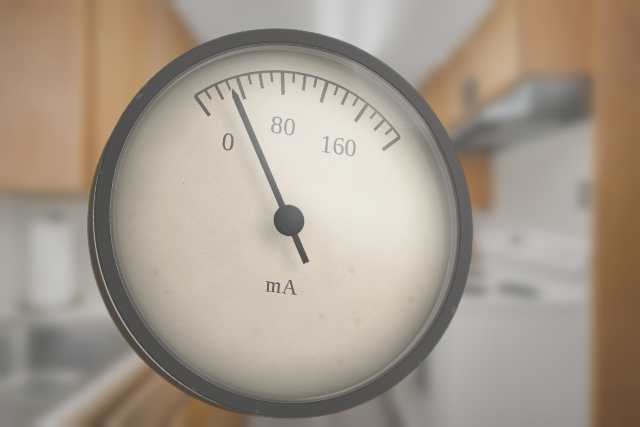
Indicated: 30
